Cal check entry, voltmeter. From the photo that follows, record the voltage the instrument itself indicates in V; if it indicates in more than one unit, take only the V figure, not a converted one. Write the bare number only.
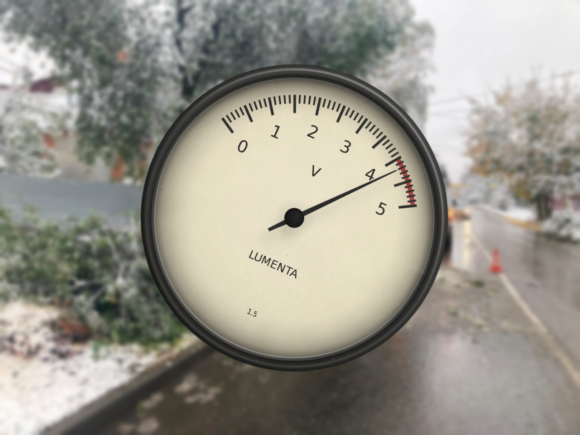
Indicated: 4.2
